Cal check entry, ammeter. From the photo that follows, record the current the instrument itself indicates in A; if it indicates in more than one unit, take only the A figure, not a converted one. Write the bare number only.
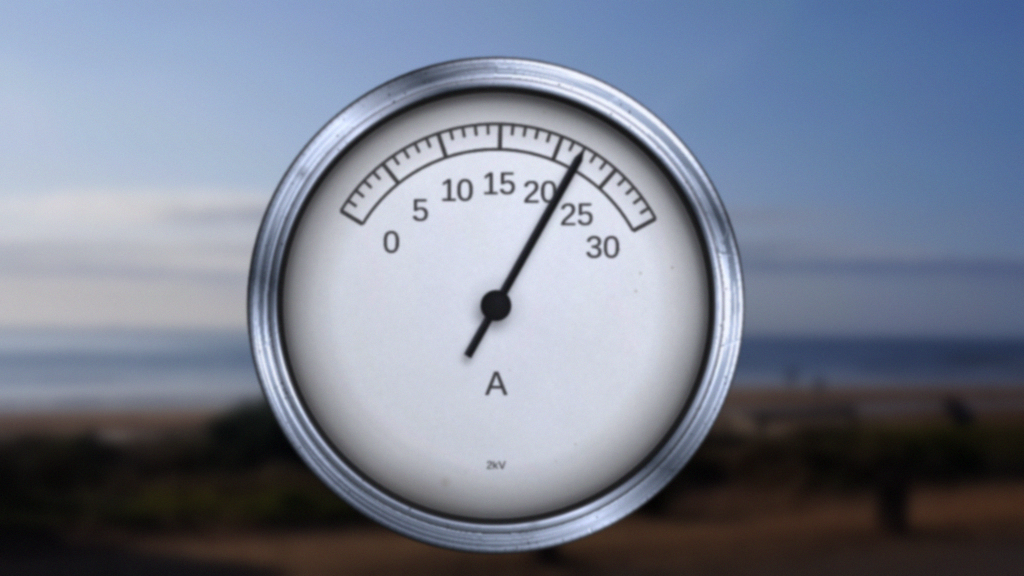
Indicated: 22
